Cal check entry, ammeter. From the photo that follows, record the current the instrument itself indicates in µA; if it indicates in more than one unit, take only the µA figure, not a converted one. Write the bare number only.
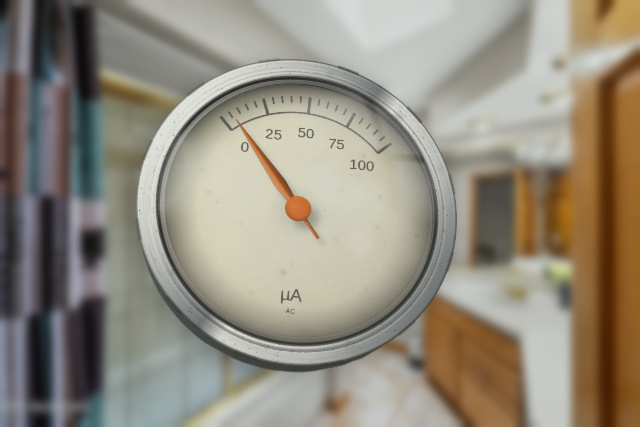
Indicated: 5
